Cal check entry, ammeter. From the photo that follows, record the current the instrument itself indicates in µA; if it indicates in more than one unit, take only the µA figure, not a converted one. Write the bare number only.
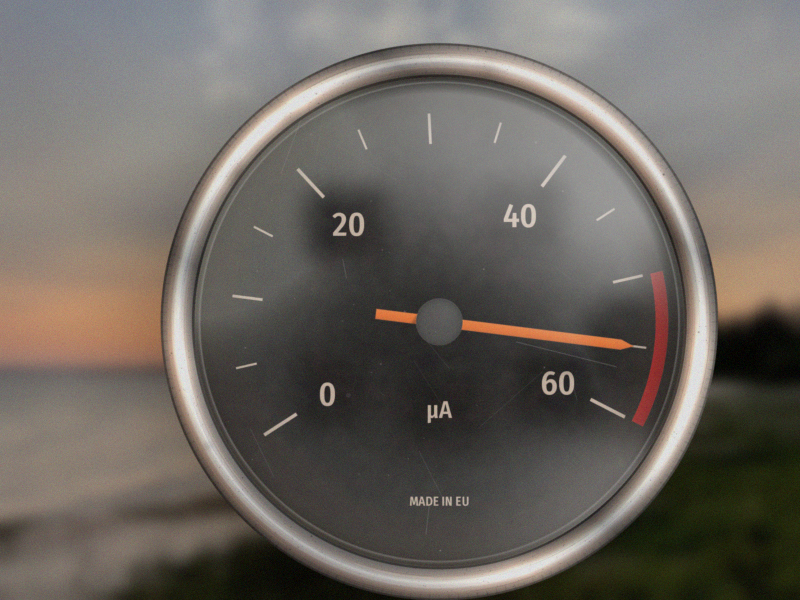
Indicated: 55
